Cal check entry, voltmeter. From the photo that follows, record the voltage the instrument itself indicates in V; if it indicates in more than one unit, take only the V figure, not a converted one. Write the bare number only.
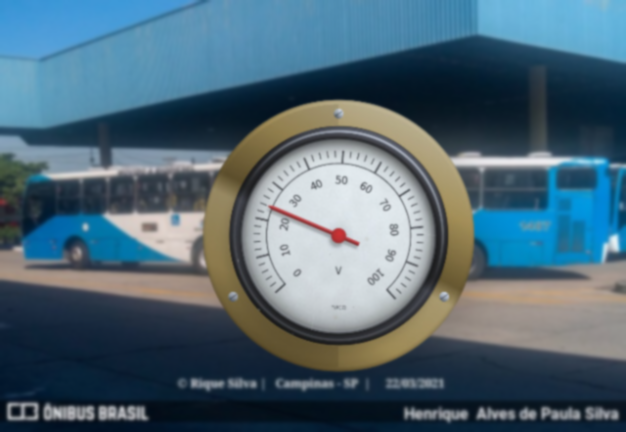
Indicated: 24
